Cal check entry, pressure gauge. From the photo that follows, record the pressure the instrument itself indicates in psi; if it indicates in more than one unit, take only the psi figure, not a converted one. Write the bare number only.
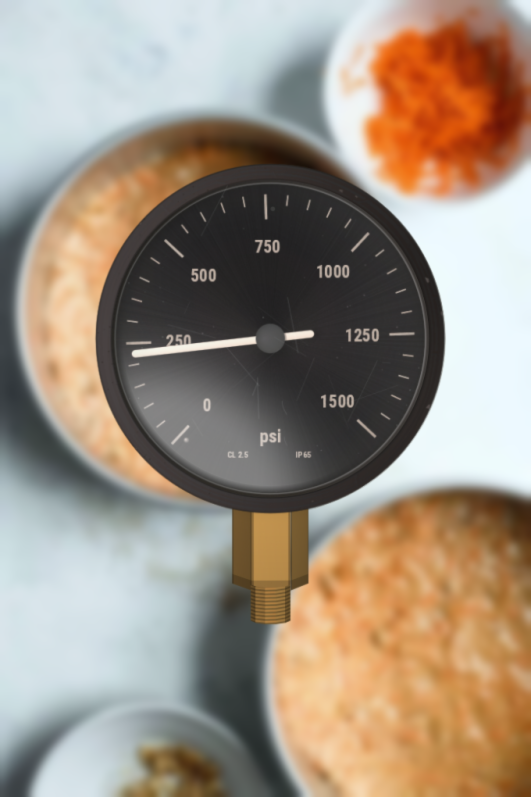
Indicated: 225
